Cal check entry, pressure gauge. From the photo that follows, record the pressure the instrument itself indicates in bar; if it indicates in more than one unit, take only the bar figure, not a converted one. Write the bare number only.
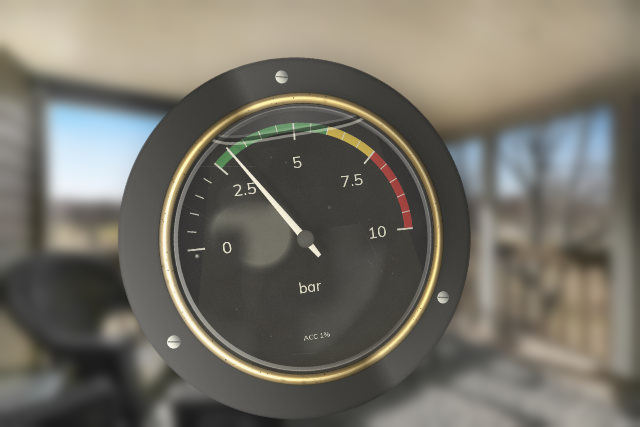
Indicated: 3
